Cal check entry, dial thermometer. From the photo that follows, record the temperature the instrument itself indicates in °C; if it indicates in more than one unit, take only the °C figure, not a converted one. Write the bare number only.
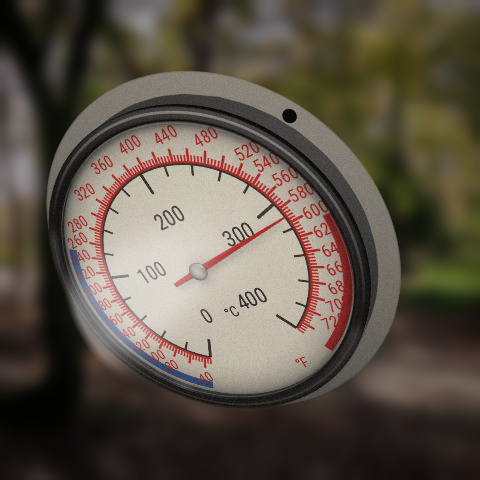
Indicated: 310
